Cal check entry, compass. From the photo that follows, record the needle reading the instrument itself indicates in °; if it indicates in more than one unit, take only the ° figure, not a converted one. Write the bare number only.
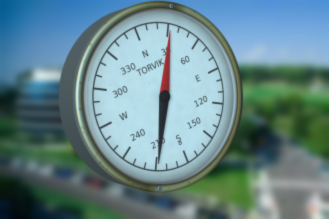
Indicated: 30
